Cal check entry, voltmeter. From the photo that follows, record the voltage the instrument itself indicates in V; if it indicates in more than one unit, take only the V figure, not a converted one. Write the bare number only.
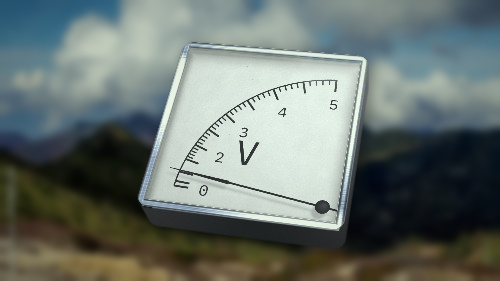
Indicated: 1
